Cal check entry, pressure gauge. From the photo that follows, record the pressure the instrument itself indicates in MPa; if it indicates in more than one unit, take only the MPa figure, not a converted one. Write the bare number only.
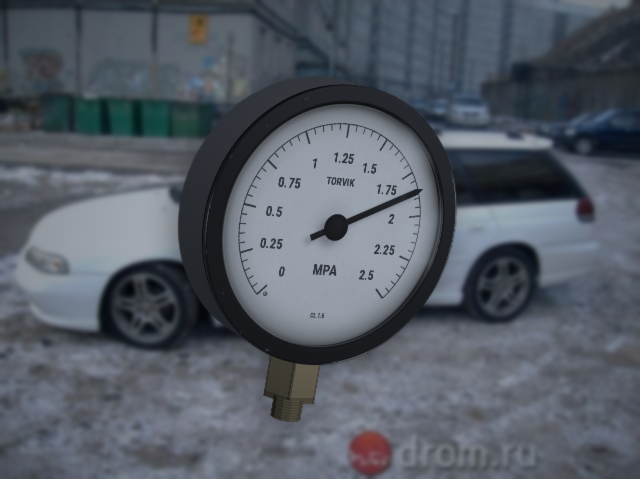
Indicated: 1.85
